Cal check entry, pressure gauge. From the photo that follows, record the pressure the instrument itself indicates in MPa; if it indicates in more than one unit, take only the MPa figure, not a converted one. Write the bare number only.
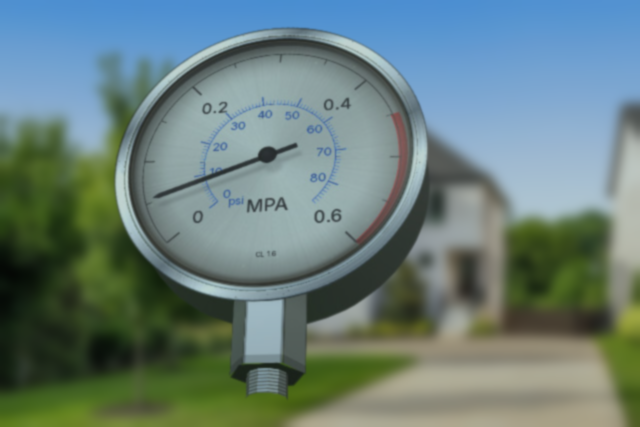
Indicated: 0.05
